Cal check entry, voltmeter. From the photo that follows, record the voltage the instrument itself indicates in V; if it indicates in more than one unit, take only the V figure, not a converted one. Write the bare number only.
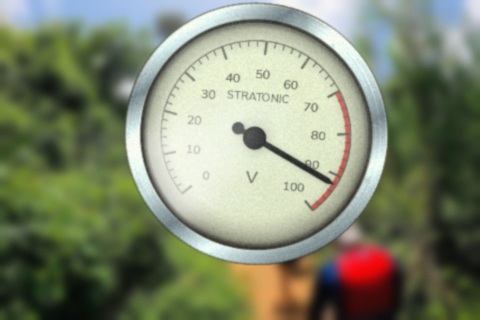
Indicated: 92
